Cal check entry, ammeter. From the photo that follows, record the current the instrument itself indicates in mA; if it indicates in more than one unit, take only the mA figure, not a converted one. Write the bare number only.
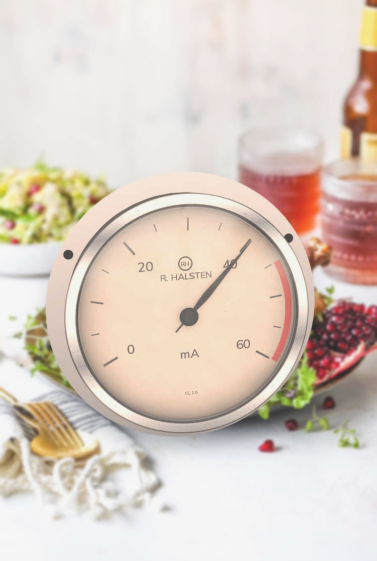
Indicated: 40
